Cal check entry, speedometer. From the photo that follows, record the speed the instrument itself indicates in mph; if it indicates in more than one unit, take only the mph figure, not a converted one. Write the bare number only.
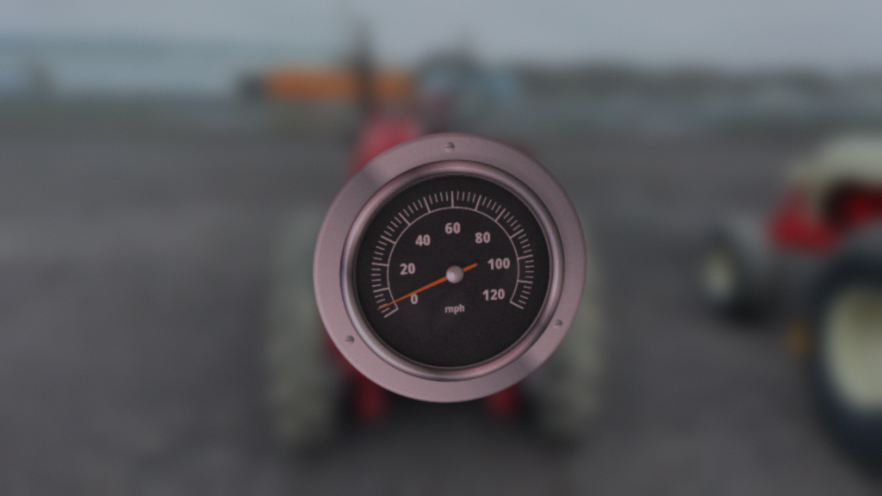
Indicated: 4
